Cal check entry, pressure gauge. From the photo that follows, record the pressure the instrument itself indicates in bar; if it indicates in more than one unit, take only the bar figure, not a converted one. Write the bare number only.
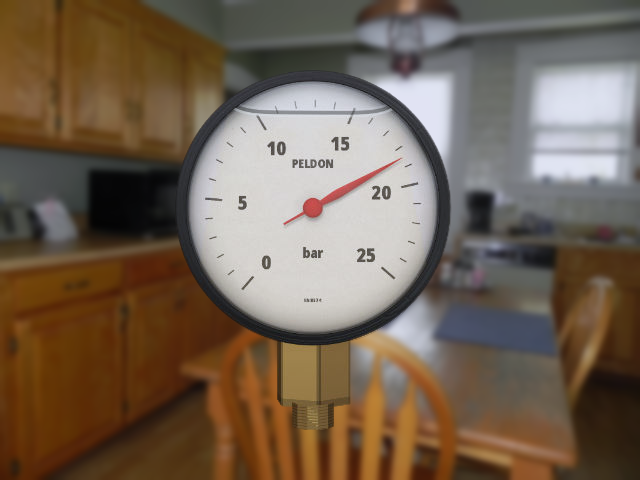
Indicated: 18.5
